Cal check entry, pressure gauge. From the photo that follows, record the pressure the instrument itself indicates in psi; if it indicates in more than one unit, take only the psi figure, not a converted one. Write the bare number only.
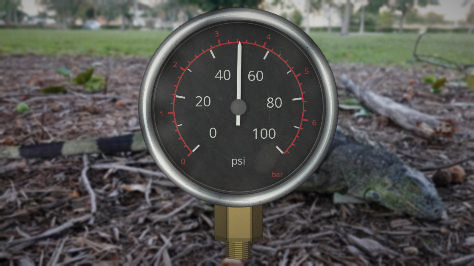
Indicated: 50
